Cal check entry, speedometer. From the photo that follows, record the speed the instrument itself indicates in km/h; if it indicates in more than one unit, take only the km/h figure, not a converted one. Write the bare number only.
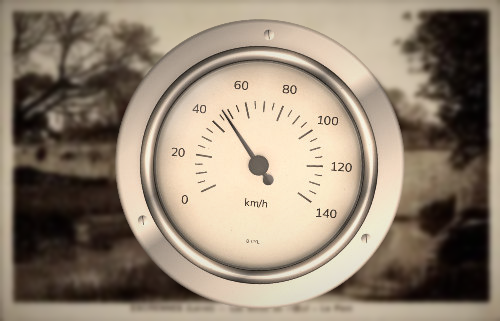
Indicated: 47.5
